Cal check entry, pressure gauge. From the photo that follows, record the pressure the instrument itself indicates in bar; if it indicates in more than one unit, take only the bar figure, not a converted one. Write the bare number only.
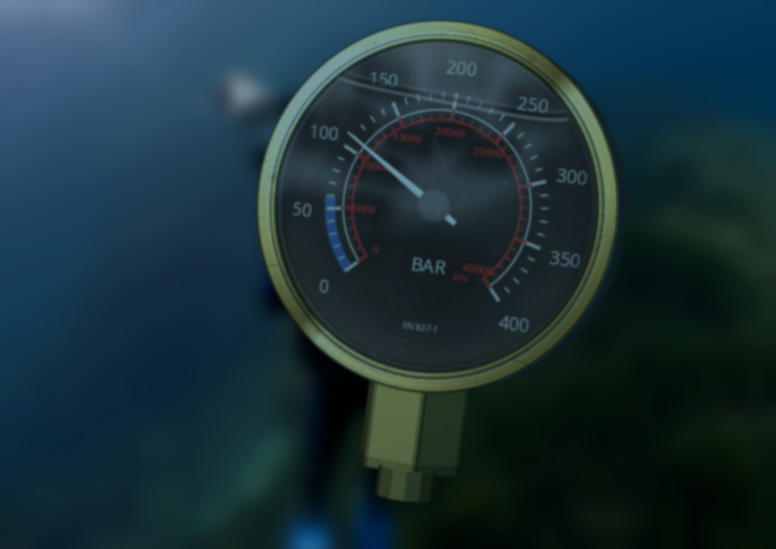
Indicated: 110
